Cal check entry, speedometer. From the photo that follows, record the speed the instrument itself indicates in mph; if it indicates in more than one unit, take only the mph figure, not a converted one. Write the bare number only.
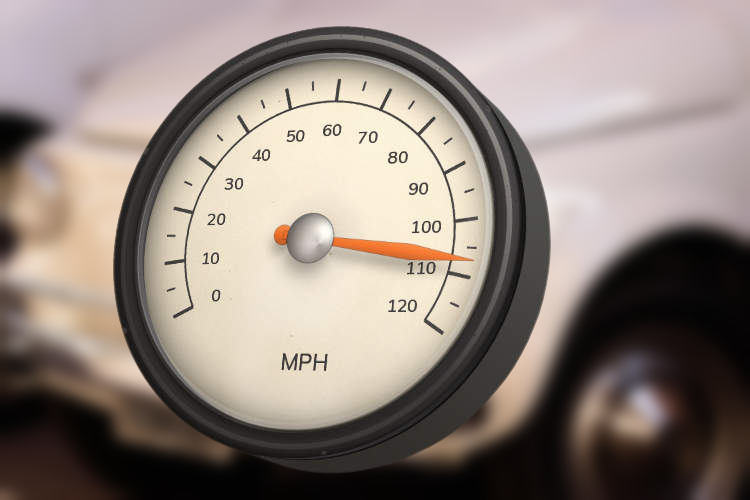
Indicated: 107.5
